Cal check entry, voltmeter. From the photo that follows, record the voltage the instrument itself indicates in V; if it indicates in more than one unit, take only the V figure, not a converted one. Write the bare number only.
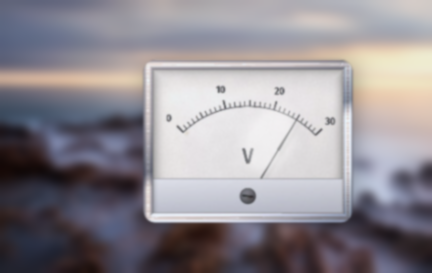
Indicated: 25
